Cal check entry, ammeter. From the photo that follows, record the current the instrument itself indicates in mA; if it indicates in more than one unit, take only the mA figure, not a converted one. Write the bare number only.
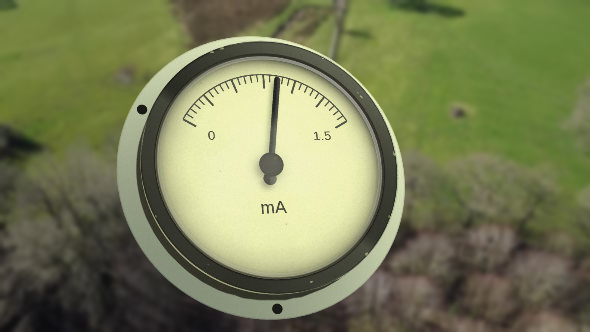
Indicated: 0.85
